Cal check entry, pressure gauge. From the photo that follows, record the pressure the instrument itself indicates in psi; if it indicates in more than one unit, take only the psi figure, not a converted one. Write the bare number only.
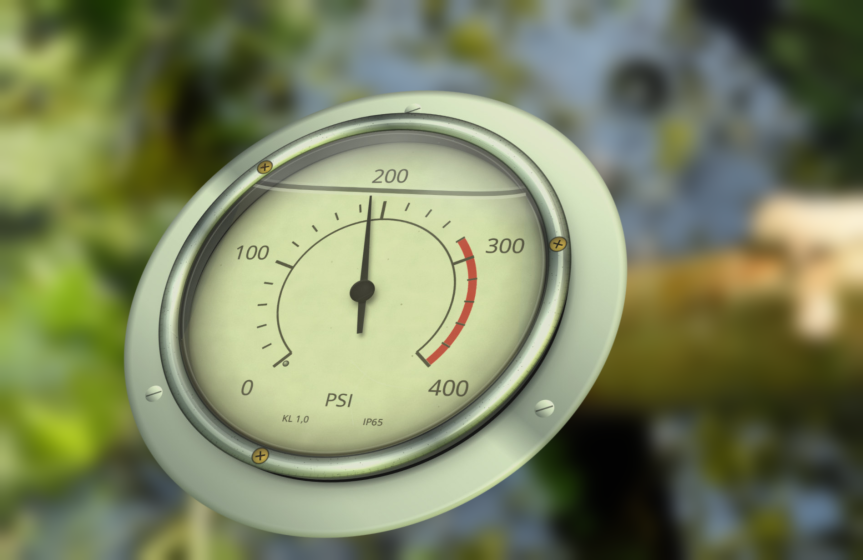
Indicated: 190
